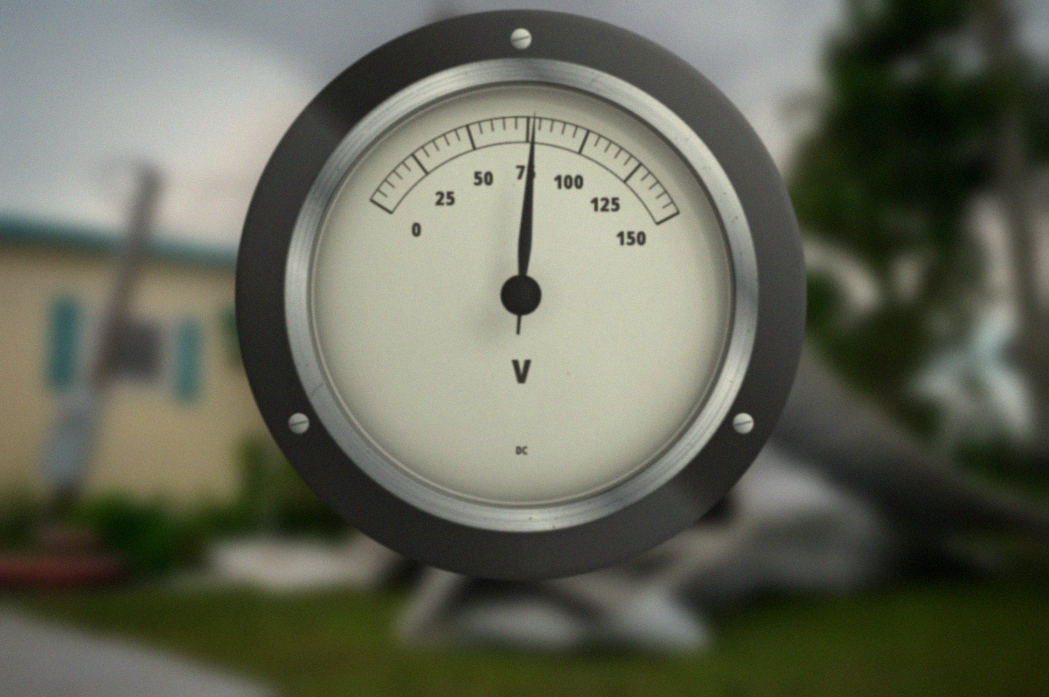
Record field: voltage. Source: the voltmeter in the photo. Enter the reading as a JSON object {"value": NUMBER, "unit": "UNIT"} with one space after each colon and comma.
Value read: {"value": 77.5, "unit": "V"}
